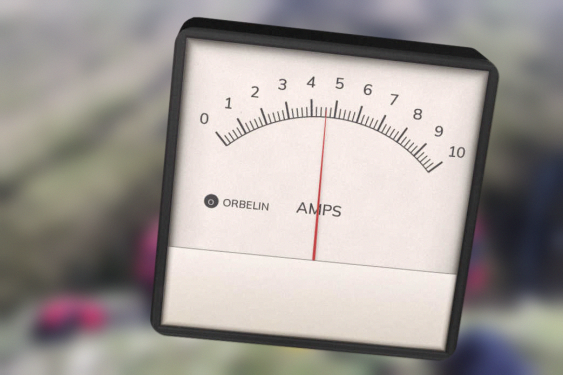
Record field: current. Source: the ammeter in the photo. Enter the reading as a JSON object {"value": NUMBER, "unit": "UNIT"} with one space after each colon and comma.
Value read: {"value": 4.6, "unit": "A"}
